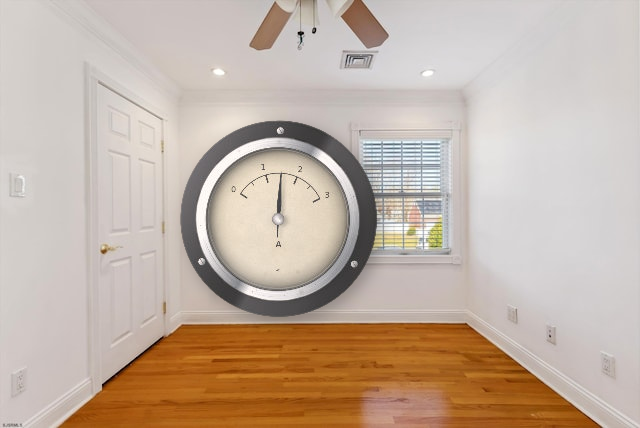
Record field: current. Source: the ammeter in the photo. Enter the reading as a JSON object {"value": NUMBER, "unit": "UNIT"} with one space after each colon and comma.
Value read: {"value": 1.5, "unit": "A"}
